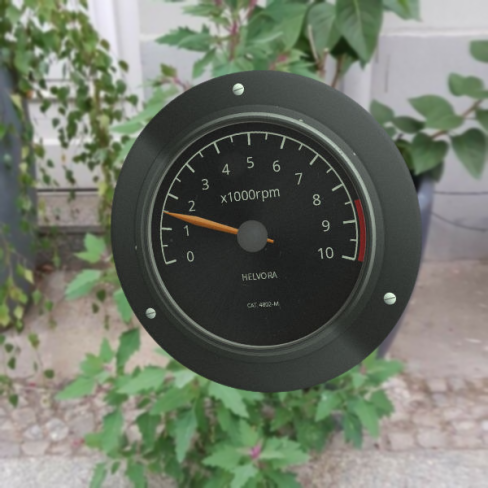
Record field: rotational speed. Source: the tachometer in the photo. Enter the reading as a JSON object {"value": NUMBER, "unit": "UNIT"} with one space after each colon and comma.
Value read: {"value": 1500, "unit": "rpm"}
